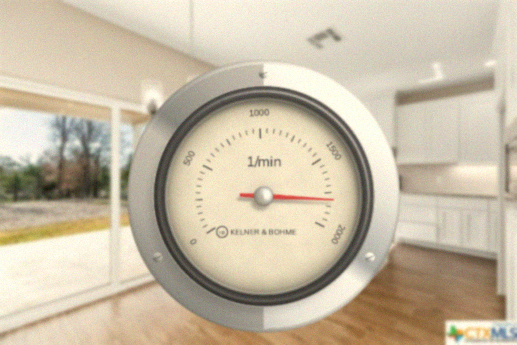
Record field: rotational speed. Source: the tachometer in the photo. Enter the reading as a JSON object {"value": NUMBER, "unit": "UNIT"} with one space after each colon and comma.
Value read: {"value": 1800, "unit": "rpm"}
